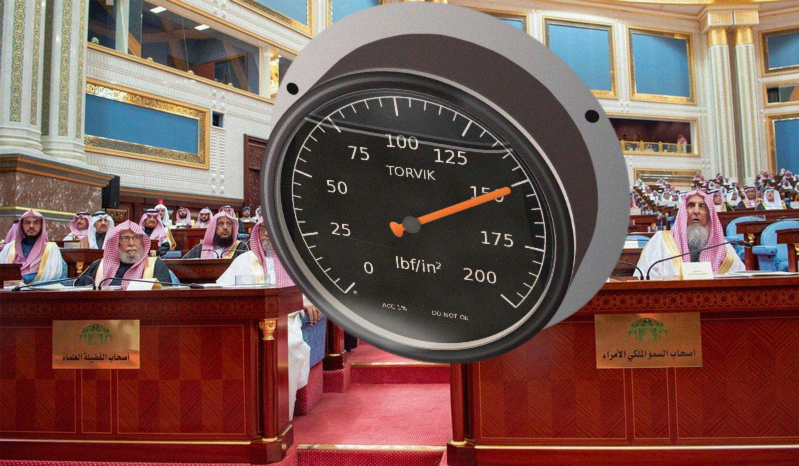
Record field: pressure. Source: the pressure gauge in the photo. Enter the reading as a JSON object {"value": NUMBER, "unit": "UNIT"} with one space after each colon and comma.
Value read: {"value": 150, "unit": "psi"}
